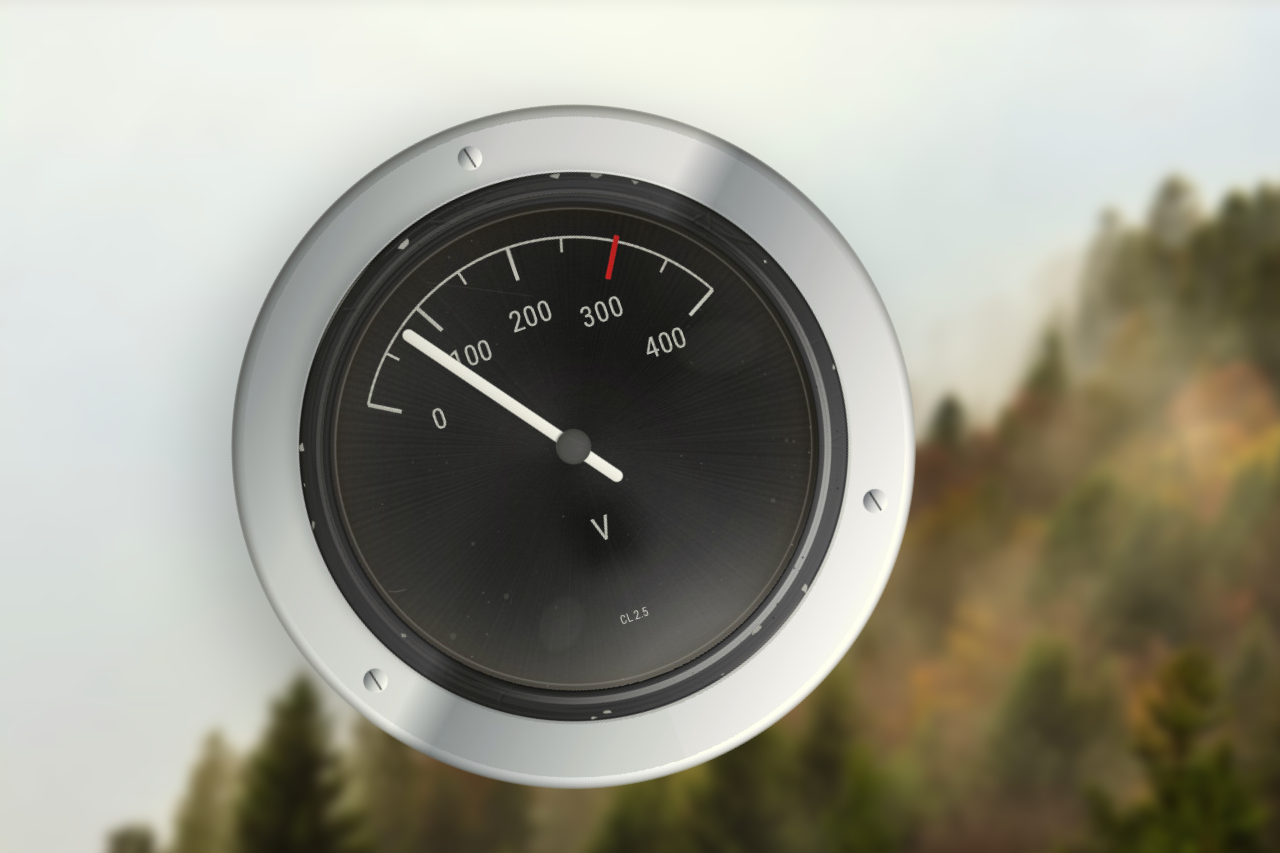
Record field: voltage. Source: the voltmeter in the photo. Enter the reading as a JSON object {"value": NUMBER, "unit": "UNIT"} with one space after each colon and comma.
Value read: {"value": 75, "unit": "V"}
